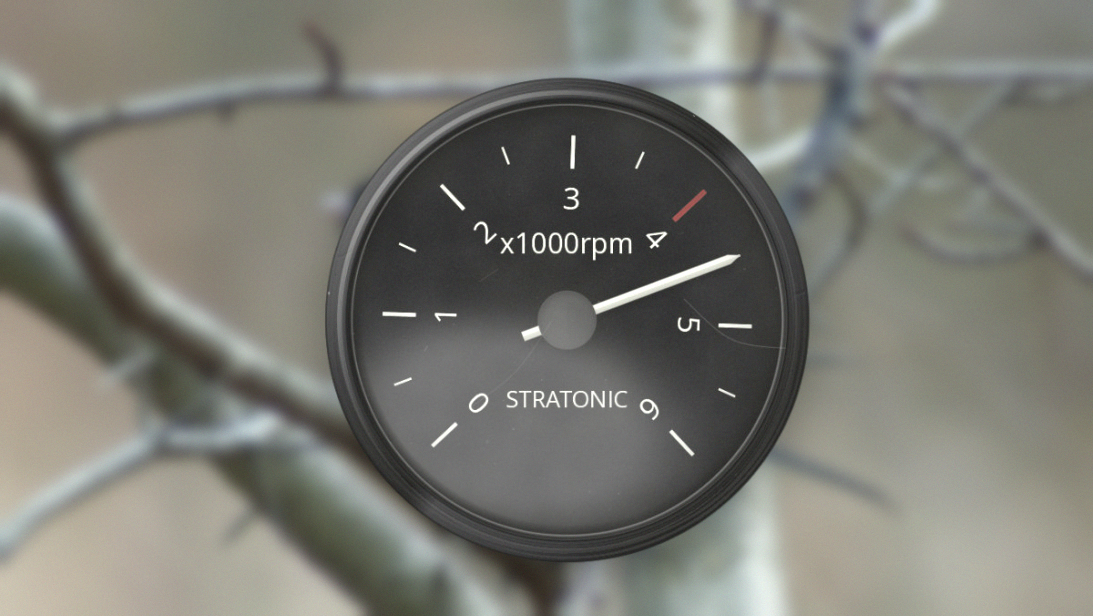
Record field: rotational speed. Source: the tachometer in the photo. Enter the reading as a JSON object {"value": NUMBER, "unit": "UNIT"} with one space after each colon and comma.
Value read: {"value": 4500, "unit": "rpm"}
